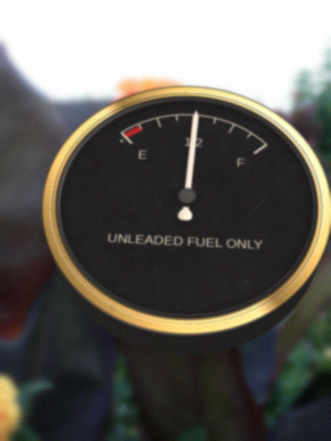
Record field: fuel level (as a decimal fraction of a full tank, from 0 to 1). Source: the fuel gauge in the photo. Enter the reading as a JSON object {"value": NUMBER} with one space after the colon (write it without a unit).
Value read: {"value": 0.5}
